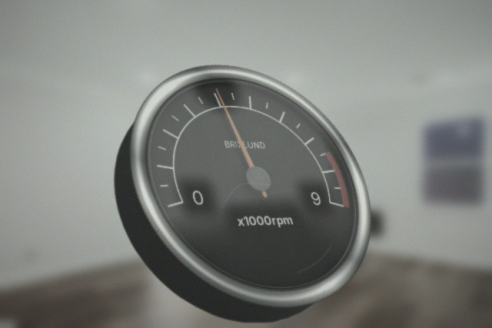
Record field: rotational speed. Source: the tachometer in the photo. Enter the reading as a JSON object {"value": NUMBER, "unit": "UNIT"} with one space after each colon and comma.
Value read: {"value": 4000, "unit": "rpm"}
